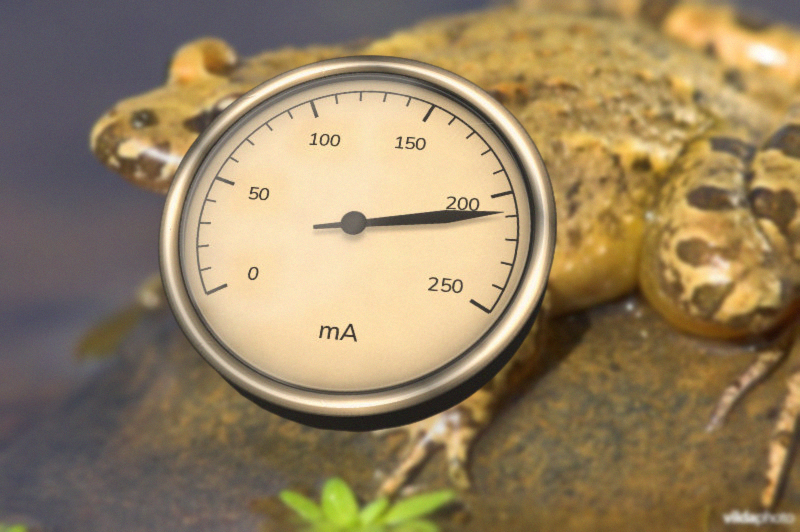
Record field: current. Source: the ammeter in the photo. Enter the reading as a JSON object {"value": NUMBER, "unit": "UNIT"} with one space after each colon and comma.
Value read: {"value": 210, "unit": "mA"}
